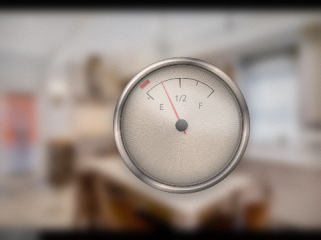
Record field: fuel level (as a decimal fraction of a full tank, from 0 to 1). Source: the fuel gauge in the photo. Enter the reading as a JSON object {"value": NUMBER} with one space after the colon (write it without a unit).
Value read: {"value": 0.25}
